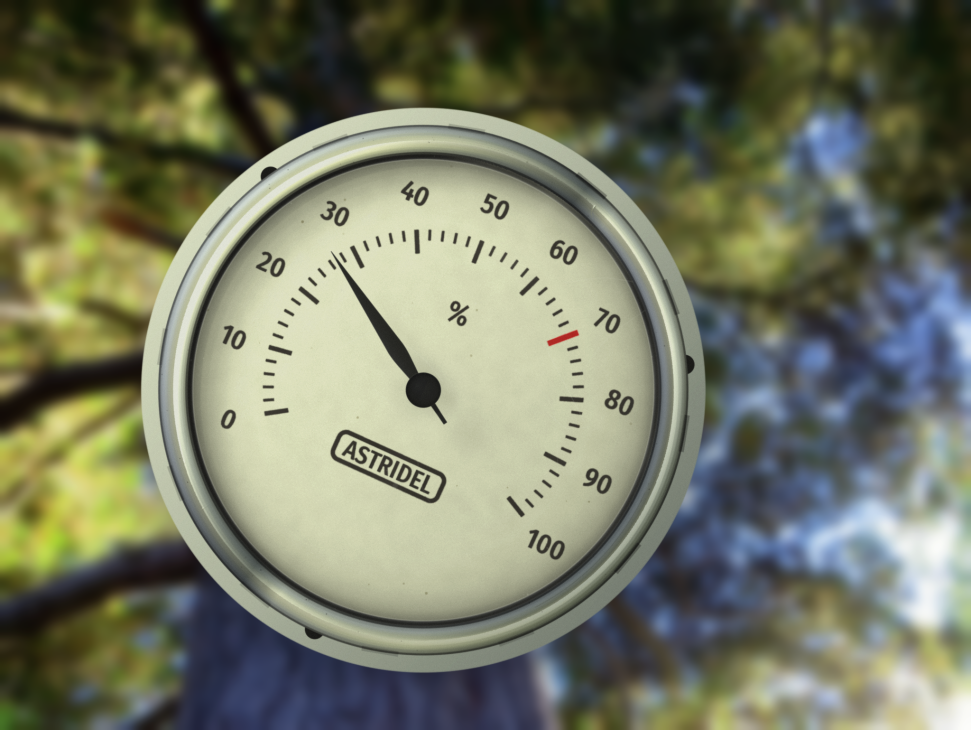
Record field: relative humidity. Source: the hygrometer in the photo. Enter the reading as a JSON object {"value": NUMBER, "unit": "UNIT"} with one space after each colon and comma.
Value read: {"value": 27, "unit": "%"}
